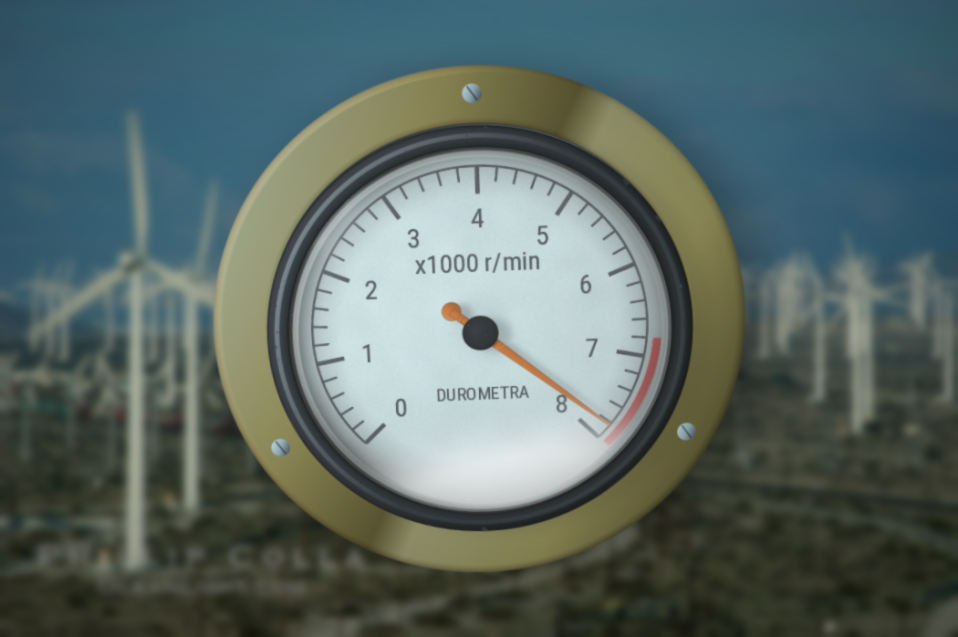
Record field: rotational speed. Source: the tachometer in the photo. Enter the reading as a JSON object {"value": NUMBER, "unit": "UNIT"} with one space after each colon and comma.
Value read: {"value": 7800, "unit": "rpm"}
